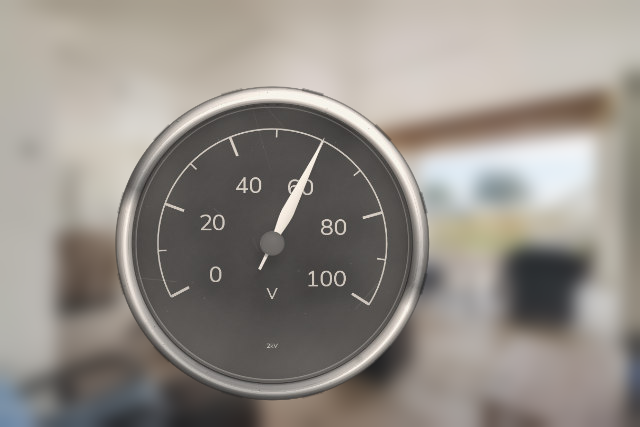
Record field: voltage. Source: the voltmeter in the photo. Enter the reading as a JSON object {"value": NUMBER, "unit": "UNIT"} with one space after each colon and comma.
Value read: {"value": 60, "unit": "V"}
